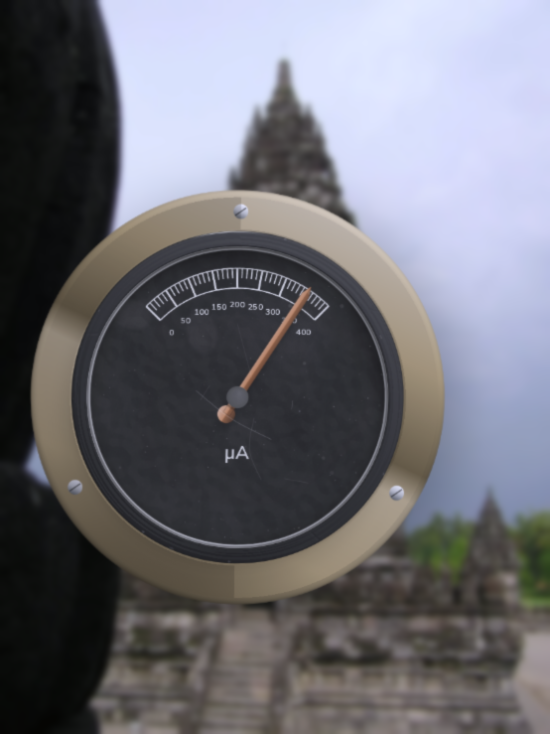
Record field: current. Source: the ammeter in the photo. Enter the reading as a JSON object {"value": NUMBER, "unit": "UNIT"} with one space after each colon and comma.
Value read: {"value": 350, "unit": "µA"}
